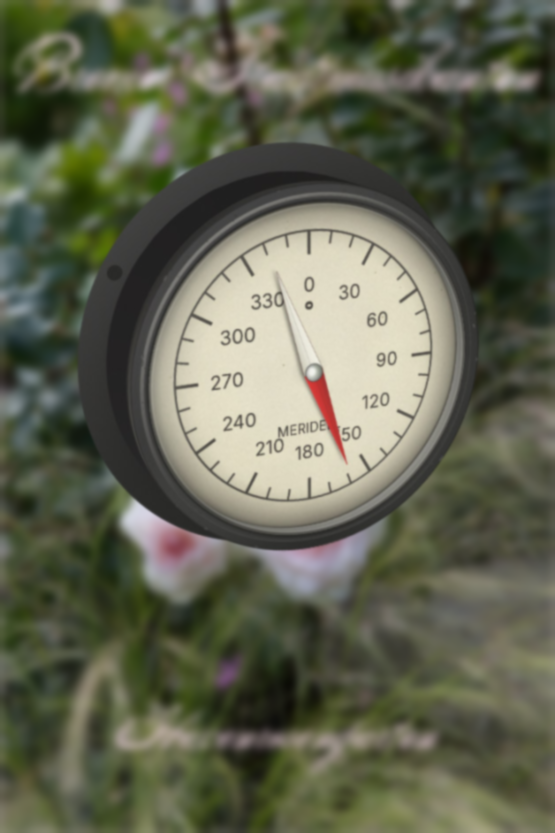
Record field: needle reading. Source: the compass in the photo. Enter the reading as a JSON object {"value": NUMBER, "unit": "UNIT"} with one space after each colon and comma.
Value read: {"value": 160, "unit": "°"}
